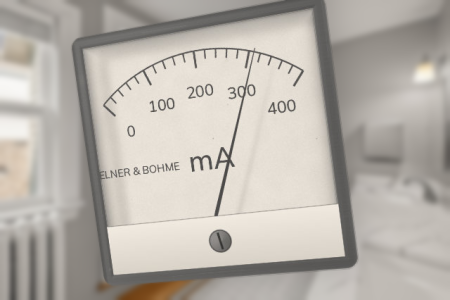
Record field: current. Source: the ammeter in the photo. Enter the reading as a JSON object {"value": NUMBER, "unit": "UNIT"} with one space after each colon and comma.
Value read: {"value": 310, "unit": "mA"}
